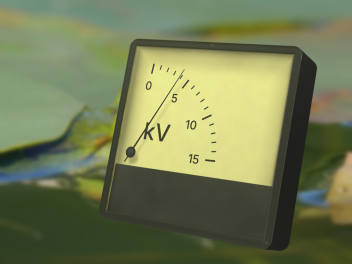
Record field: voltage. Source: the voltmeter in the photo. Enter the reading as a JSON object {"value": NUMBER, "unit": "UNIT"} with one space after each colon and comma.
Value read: {"value": 4, "unit": "kV"}
